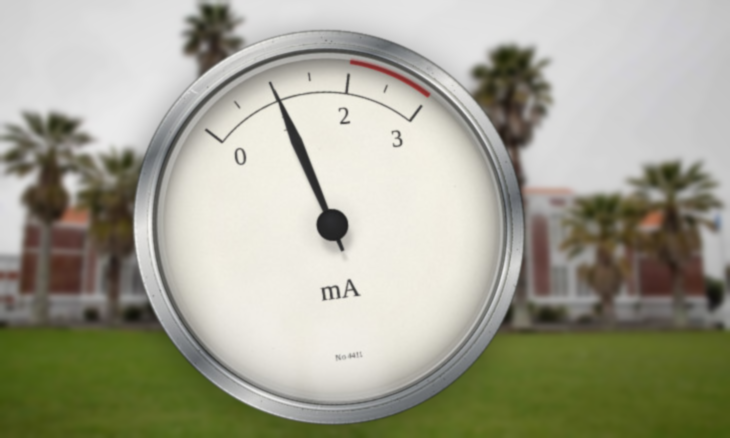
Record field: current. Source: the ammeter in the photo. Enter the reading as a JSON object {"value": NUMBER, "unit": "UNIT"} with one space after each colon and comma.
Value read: {"value": 1, "unit": "mA"}
